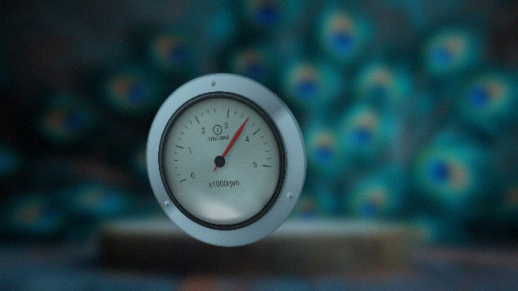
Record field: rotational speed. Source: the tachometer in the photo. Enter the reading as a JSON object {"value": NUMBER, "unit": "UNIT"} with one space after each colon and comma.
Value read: {"value": 3600, "unit": "rpm"}
